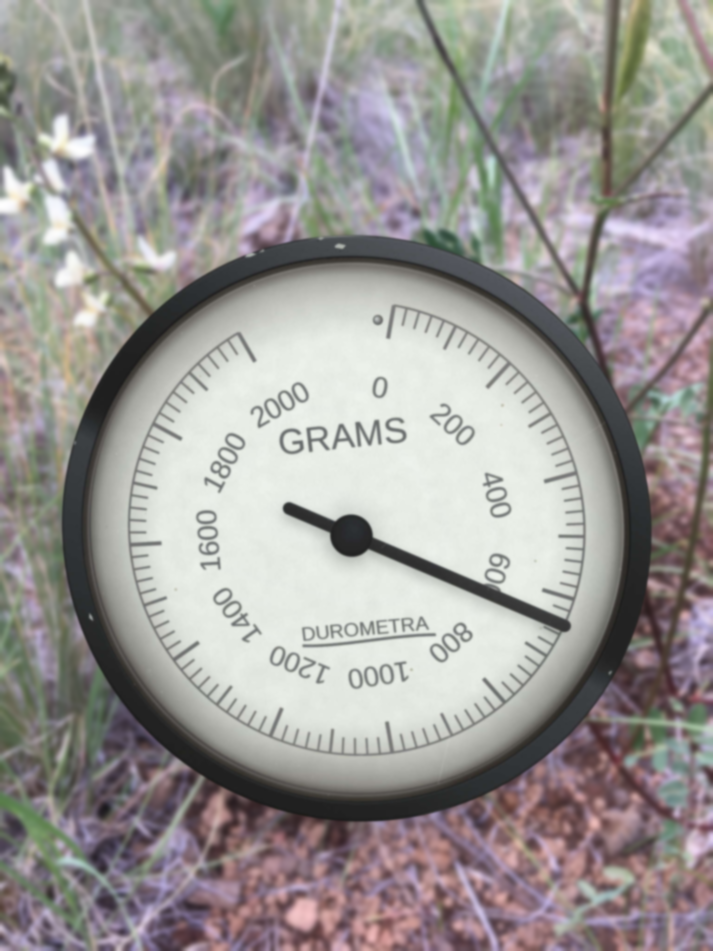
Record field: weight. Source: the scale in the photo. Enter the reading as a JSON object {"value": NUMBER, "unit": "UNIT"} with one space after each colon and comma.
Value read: {"value": 640, "unit": "g"}
